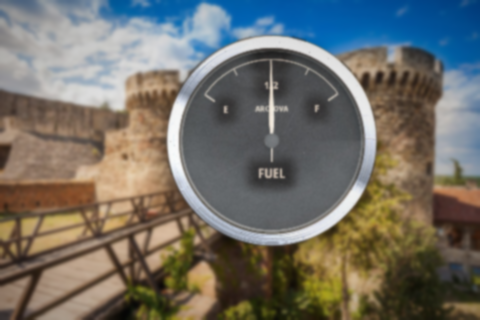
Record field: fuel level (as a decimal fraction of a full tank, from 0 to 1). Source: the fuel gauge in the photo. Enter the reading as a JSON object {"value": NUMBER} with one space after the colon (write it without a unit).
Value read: {"value": 0.5}
